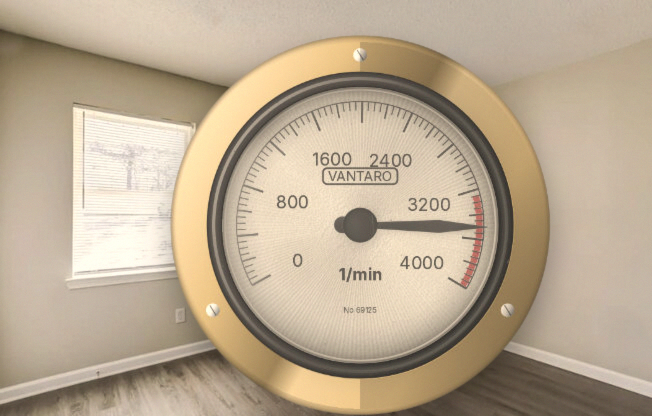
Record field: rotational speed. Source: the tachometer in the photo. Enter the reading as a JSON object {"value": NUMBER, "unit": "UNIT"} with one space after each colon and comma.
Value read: {"value": 3500, "unit": "rpm"}
